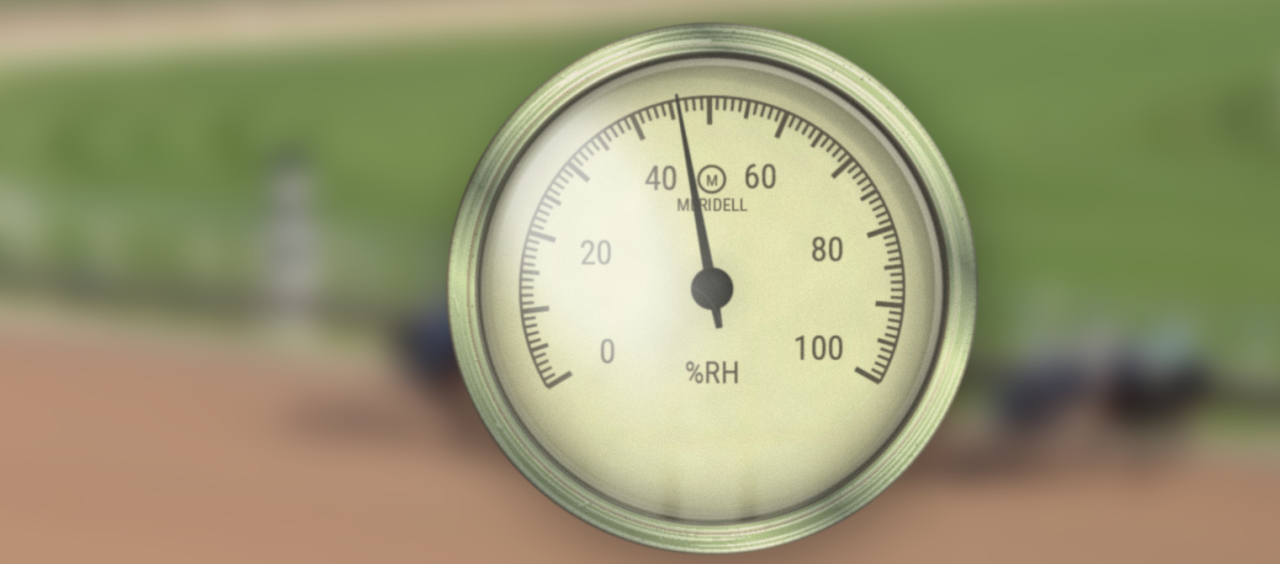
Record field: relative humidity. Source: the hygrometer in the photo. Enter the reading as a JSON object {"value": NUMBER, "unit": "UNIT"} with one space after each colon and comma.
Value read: {"value": 46, "unit": "%"}
